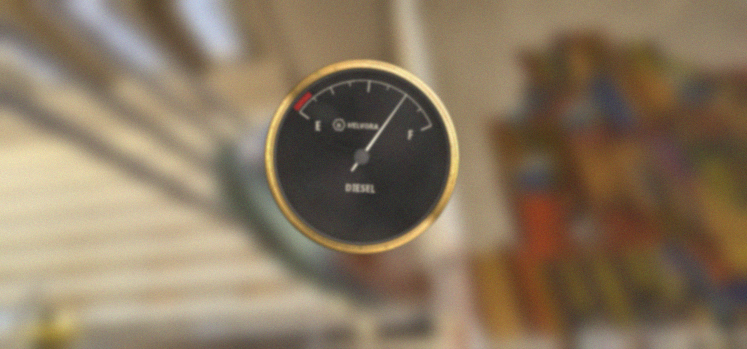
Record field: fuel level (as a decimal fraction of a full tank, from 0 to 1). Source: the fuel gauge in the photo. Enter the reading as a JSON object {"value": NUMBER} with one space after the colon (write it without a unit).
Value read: {"value": 0.75}
